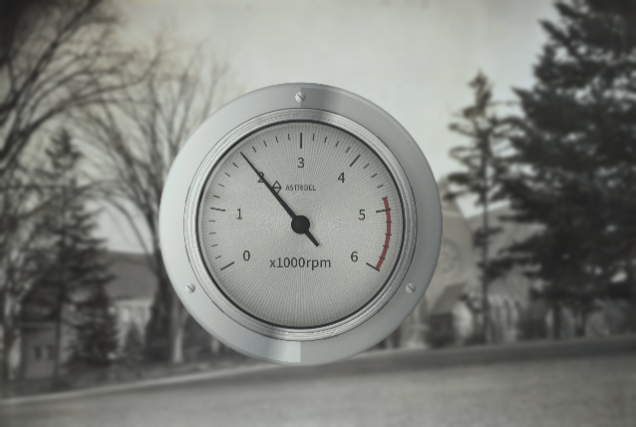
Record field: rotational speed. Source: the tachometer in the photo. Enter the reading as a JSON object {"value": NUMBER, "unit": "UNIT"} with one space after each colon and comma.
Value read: {"value": 2000, "unit": "rpm"}
